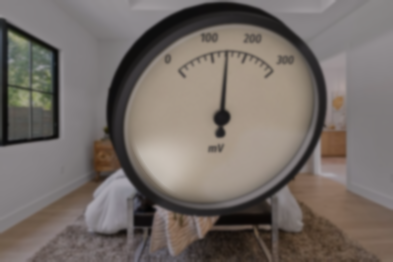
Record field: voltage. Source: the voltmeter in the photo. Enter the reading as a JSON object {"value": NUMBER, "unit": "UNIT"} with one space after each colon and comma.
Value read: {"value": 140, "unit": "mV"}
